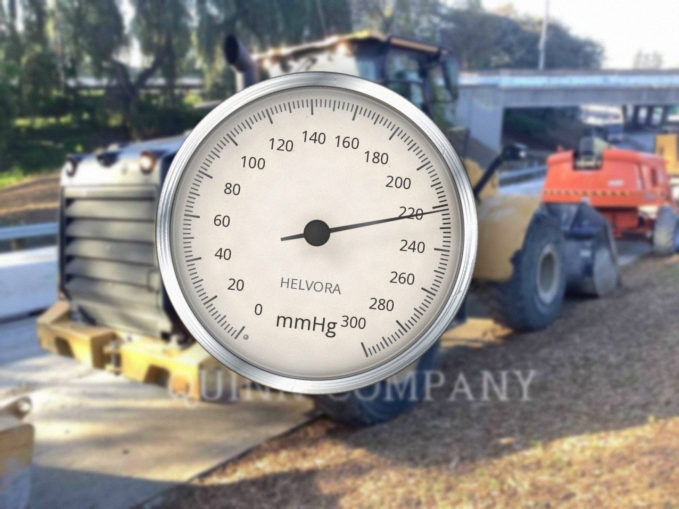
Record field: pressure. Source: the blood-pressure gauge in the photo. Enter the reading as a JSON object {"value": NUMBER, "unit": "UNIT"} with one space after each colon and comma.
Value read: {"value": 222, "unit": "mmHg"}
